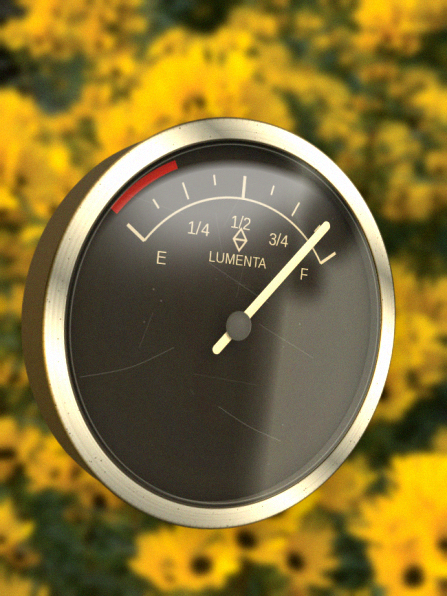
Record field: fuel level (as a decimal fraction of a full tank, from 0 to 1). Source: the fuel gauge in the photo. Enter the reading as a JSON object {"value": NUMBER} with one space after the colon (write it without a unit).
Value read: {"value": 0.875}
